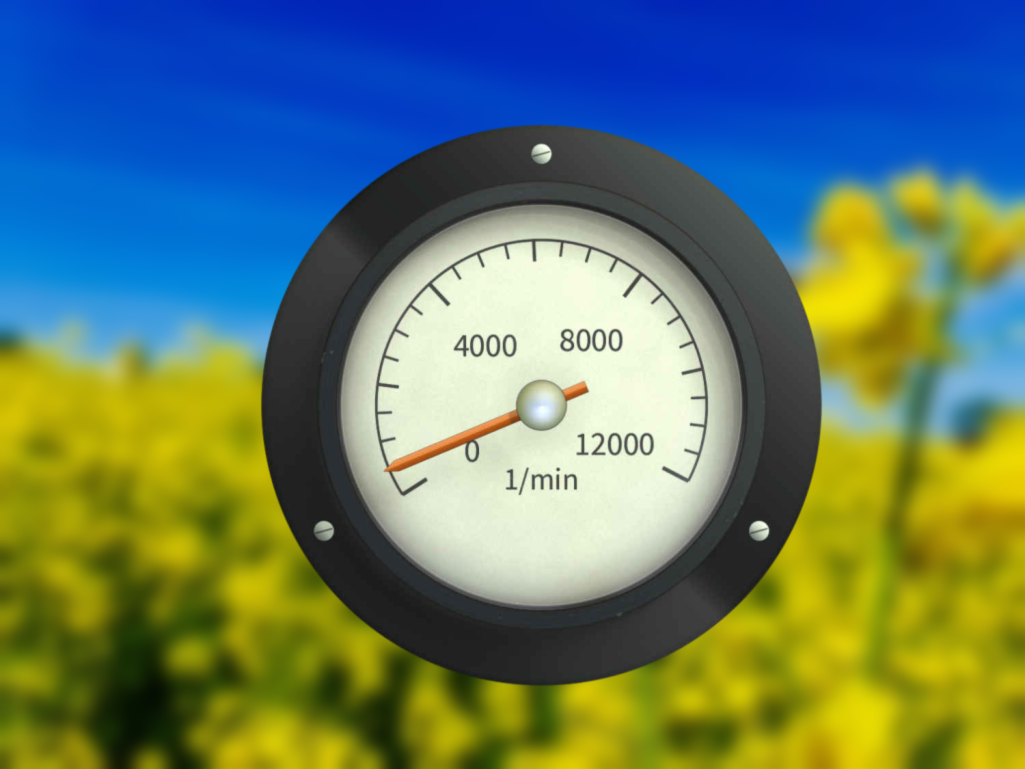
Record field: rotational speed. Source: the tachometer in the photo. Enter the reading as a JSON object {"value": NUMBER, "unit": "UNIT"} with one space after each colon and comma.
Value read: {"value": 500, "unit": "rpm"}
